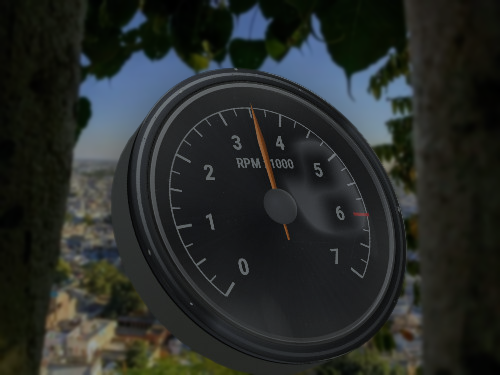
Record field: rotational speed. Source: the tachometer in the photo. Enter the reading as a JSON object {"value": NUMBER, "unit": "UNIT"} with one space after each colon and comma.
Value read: {"value": 3500, "unit": "rpm"}
